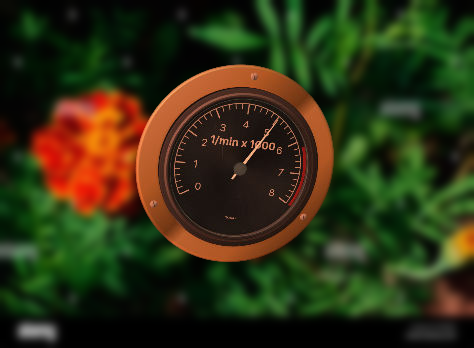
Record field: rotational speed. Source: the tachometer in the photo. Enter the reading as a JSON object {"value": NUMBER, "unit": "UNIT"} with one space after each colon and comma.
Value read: {"value": 5000, "unit": "rpm"}
